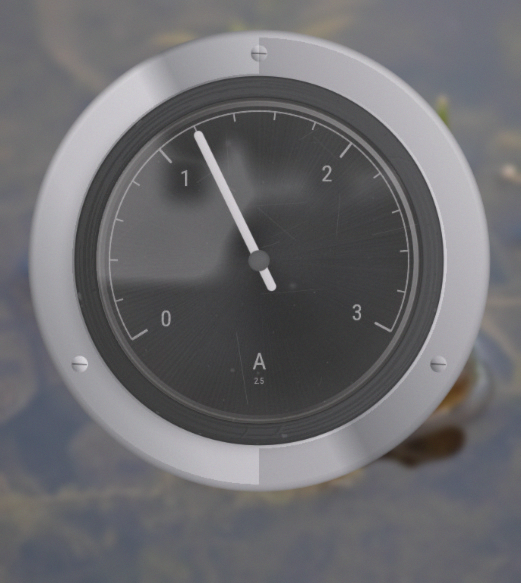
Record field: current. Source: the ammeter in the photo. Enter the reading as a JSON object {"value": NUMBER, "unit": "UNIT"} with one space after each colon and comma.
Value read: {"value": 1.2, "unit": "A"}
